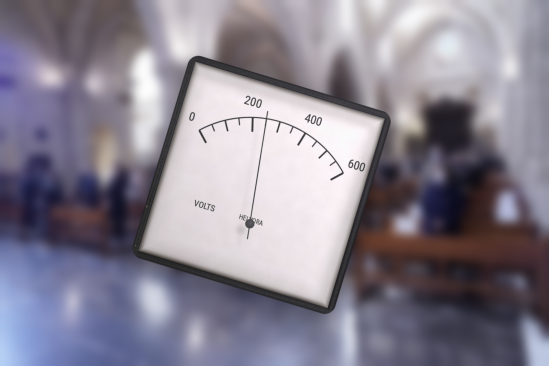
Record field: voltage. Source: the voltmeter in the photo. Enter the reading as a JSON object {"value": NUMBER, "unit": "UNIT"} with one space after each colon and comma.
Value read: {"value": 250, "unit": "V"}
